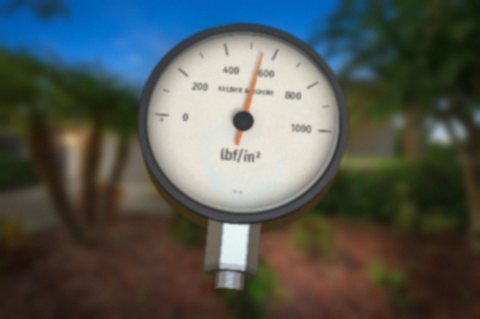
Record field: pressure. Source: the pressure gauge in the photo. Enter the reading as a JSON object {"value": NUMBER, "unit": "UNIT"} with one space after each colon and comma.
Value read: {"value": 550, "unit": "psi"}
